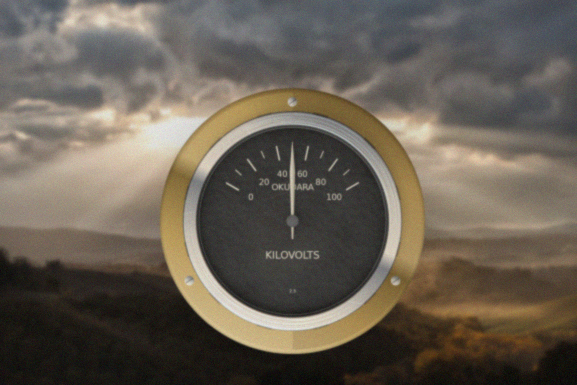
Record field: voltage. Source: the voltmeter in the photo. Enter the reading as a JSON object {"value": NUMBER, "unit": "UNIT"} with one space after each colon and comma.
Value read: {"value": 50, "unit": "kV"}
